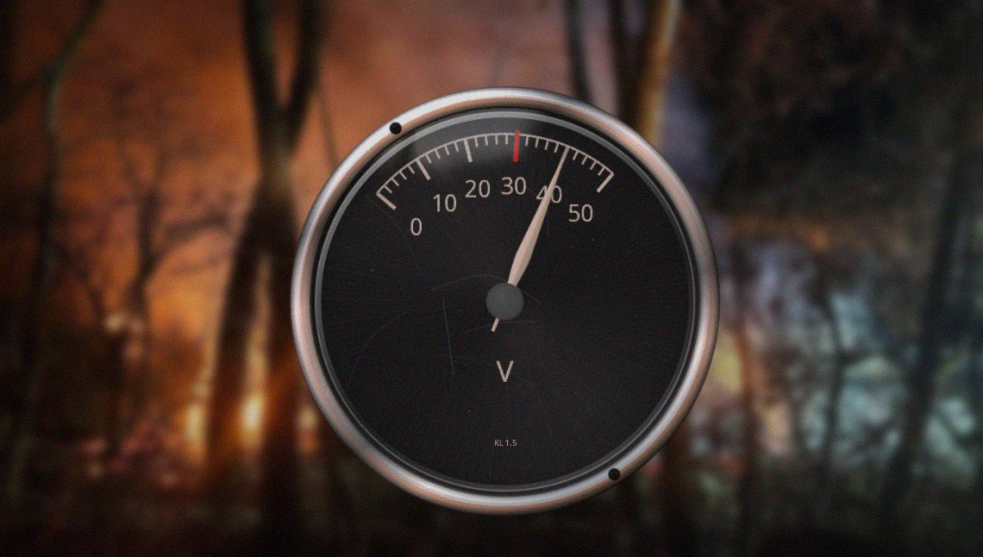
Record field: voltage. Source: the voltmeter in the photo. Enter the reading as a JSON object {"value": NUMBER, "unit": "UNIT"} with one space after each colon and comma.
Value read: {"value": 40, "unit": "V"}
